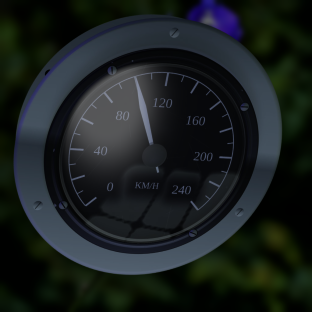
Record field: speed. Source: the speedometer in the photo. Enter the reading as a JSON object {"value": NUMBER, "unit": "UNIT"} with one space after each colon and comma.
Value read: {"value": 100, "unit": "km/h"}
